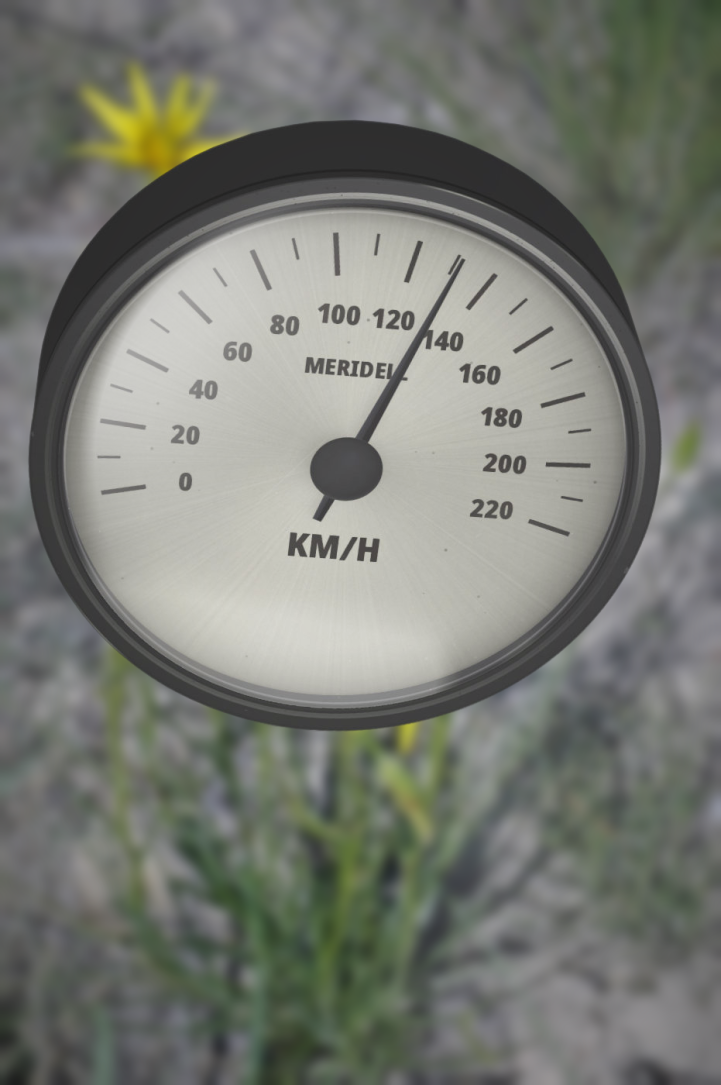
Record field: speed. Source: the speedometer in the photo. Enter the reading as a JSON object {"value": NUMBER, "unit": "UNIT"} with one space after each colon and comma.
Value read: {"value": 130, "unit": "km/h"}
